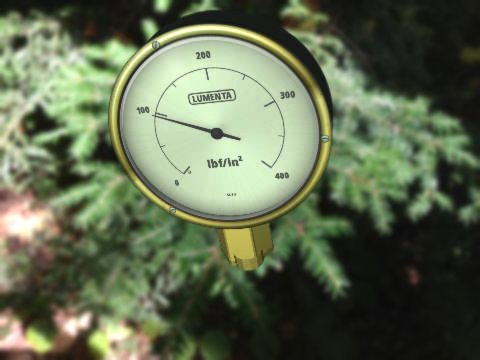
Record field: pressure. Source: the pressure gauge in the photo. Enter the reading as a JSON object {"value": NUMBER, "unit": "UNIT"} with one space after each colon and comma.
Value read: {"value": 100, "unit": "psi"}
